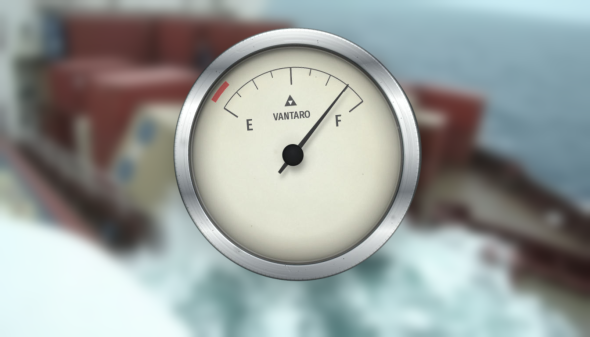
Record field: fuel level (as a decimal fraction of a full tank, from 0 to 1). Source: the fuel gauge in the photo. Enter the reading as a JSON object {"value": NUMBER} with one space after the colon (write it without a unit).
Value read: {"value": 0.875}
